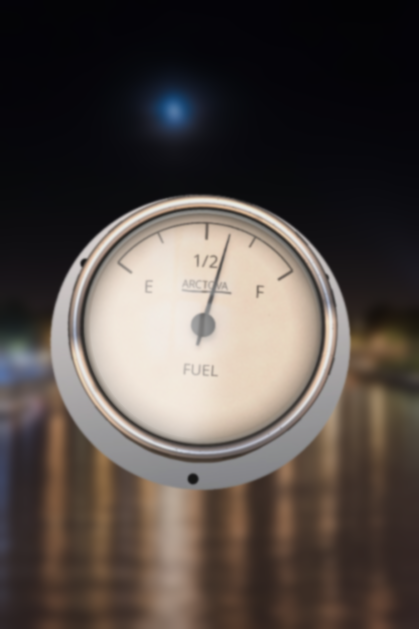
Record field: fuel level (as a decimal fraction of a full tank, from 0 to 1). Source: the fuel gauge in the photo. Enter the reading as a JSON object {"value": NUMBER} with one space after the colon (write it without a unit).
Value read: {"value": 0.625}
